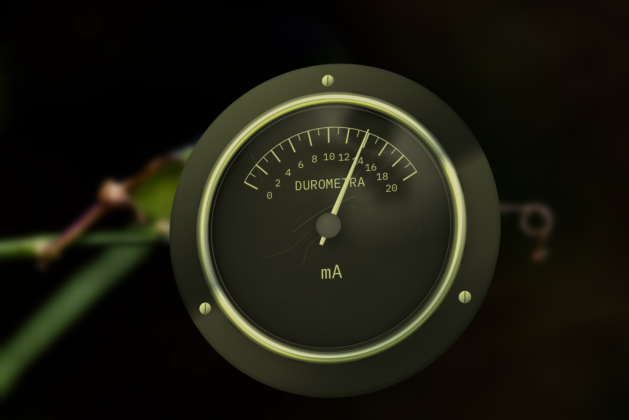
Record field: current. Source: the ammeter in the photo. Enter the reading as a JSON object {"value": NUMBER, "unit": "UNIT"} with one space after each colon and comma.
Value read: {"value": 14, "unit": "mA"}
